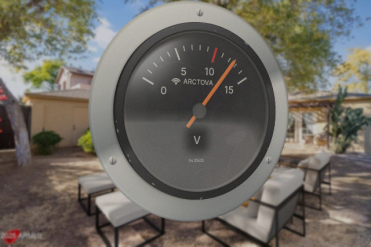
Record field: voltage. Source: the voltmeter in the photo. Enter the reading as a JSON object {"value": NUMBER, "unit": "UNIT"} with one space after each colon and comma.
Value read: {"value": 12.5, "unit": "V"}
